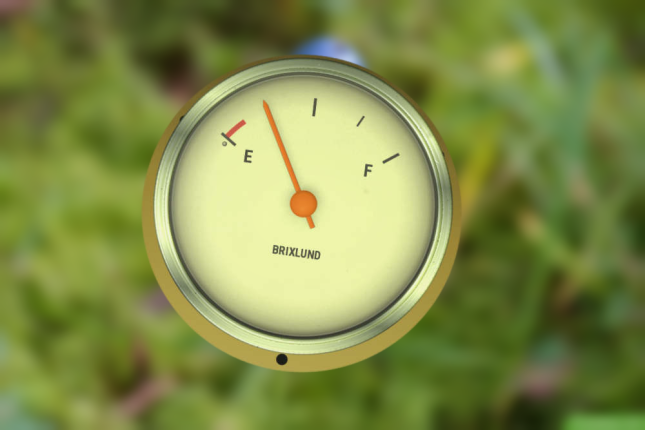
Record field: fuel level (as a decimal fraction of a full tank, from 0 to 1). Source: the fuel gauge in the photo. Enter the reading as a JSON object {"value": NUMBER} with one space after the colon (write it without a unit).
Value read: {"value": 0.25}
